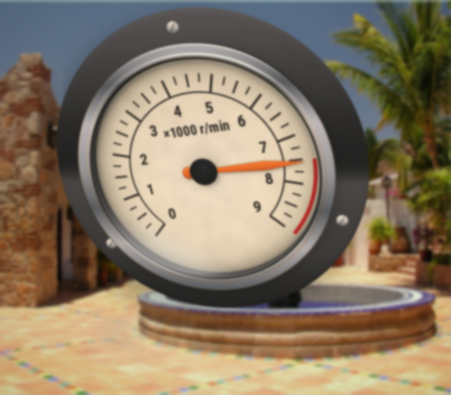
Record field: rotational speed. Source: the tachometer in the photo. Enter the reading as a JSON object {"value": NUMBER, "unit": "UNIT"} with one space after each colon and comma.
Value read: {"value": 7500, "unit": "rpm"}
